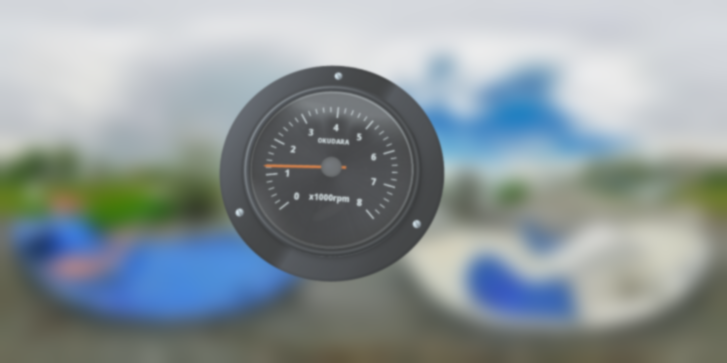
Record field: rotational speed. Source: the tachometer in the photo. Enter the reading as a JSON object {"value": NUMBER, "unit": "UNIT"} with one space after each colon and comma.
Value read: {"value": 1200, "unit": "rpm"}
